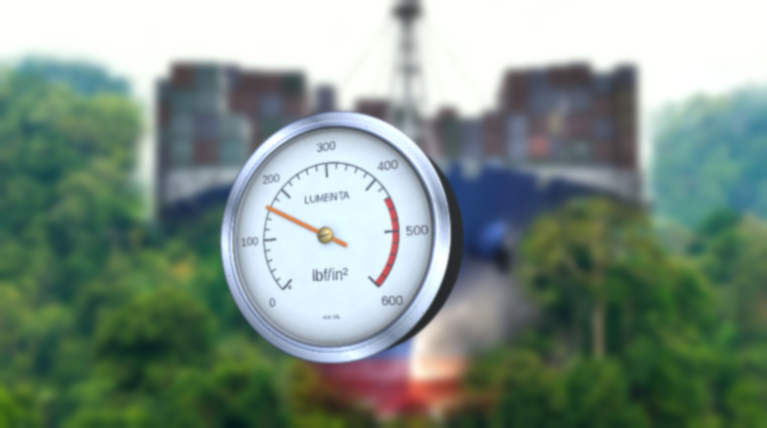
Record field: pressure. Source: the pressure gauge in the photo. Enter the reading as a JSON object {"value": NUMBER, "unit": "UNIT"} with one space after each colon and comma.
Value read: {"value": 160, "unit": "psi"}
